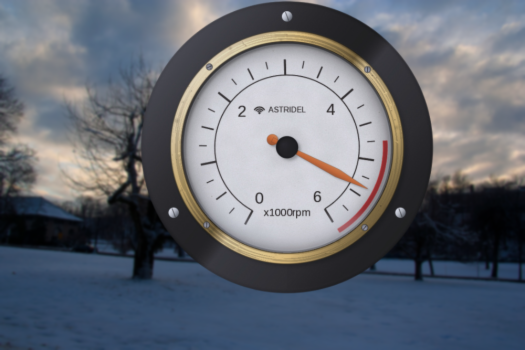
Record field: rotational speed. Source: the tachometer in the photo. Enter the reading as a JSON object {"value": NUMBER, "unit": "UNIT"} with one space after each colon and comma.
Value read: {"value": 5375, "unit": "rpm"}
